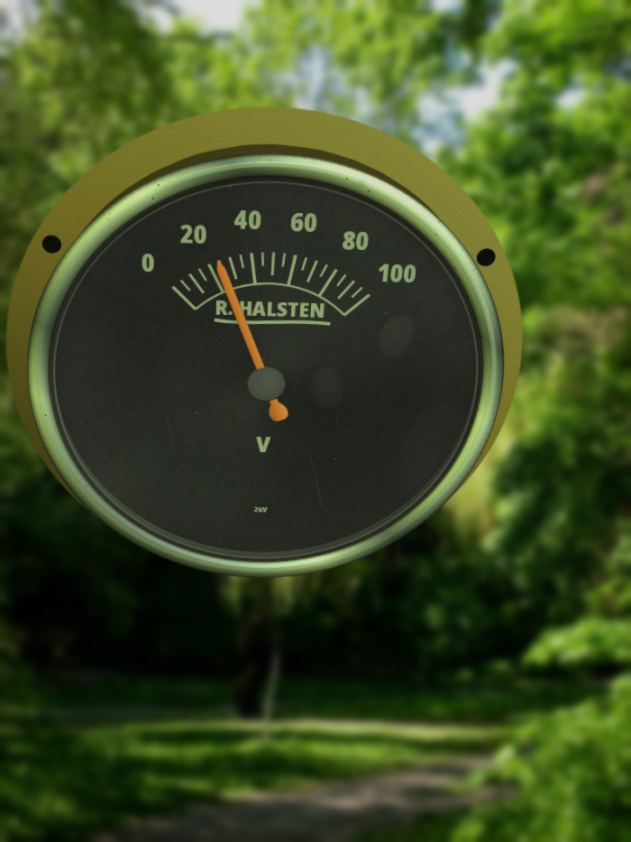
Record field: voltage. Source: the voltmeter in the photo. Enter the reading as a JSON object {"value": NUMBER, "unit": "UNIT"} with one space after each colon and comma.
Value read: {"value": 25, "unit": "V"}
